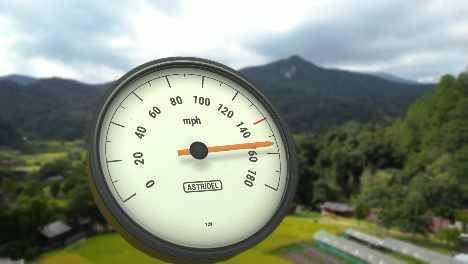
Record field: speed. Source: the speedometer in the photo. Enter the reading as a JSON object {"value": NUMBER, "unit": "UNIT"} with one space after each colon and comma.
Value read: {"value": 155, "unit": "mph"}
